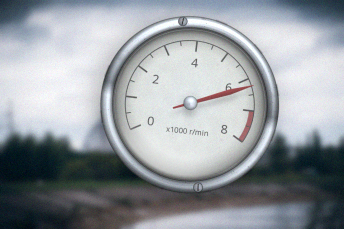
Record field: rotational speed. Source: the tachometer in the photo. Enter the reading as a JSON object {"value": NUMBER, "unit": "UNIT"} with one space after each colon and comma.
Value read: {"value": 6250, "unit": "rpm"}
